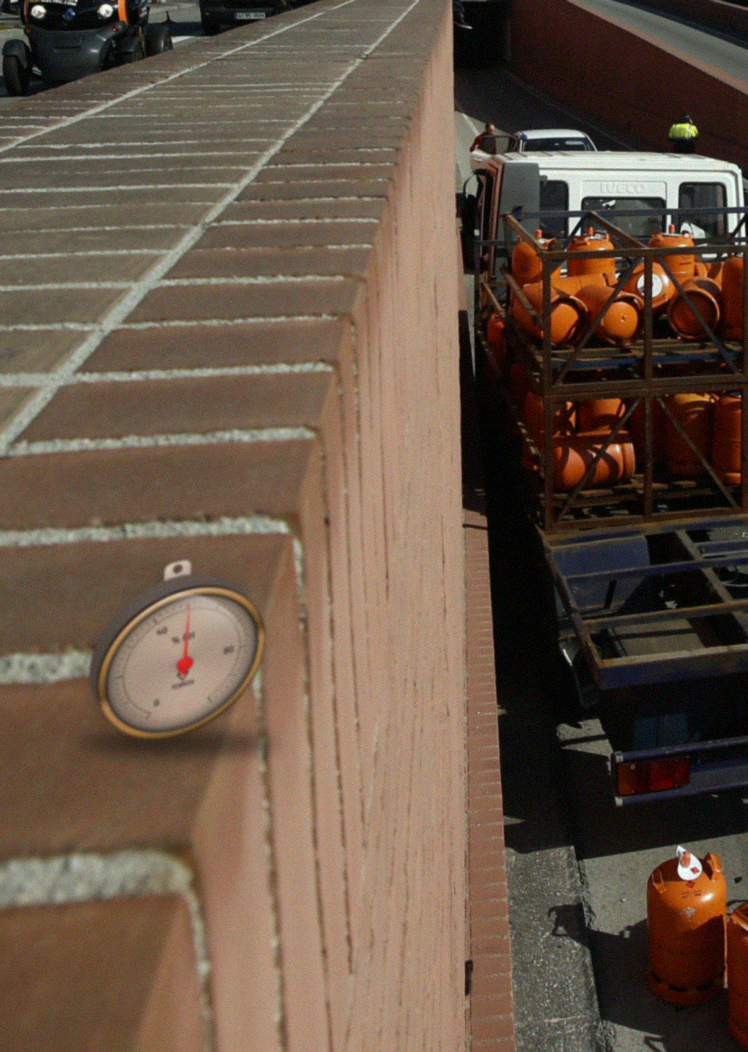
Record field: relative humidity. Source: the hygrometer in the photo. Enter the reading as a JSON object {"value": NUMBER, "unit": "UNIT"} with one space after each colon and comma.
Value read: {"value": 50, "unit": "%"}
